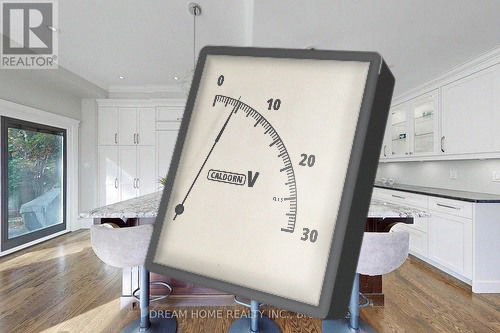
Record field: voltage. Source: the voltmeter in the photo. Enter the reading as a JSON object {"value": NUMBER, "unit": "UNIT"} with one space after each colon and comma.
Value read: {"value": 5, "unit": "V"}
